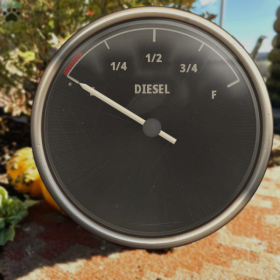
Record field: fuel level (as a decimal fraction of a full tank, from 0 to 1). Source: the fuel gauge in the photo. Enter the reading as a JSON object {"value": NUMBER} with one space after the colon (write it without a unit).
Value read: {"value": 0}
